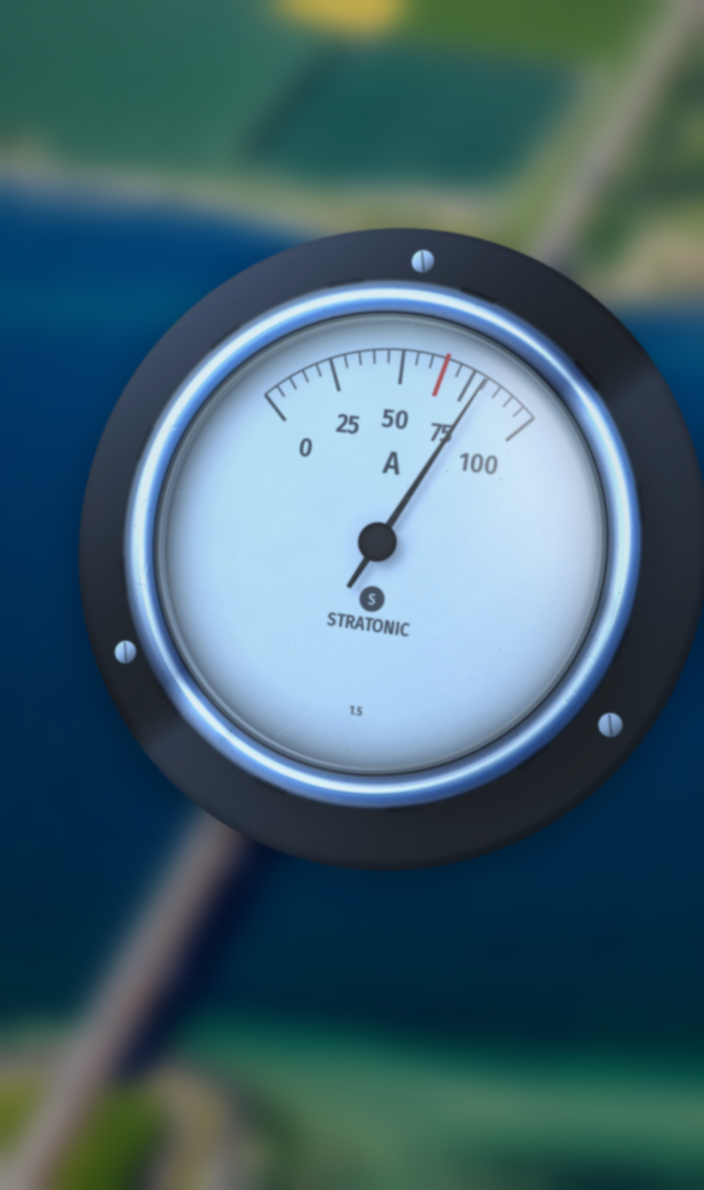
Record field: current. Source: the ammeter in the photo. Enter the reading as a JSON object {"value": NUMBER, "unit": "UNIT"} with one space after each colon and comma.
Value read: {"value": 80, "unit": "A"}
